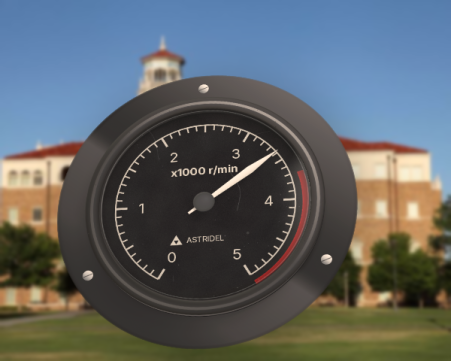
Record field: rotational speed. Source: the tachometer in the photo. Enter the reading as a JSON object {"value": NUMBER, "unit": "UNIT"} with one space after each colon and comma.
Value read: {"value": 3400, "unit": "rpm"}
